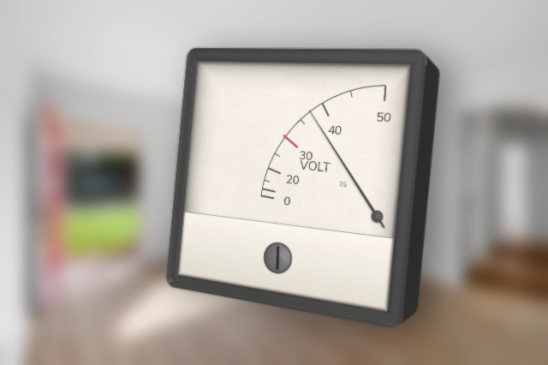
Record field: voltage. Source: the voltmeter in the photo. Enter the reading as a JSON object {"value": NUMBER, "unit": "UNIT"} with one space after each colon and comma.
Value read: {"value": 37.5, "unit": "V"}
